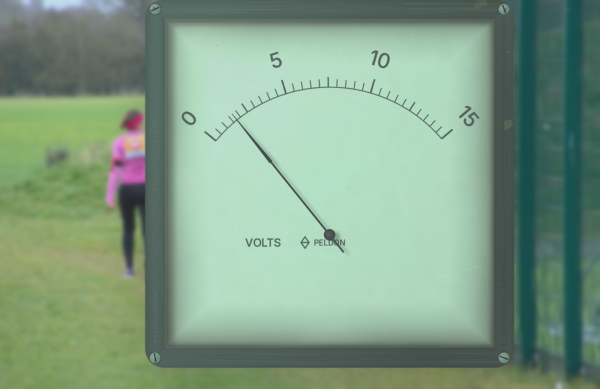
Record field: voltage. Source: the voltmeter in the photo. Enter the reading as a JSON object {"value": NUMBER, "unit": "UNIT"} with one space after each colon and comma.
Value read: {"value": 1.75, "unit": "V"}
